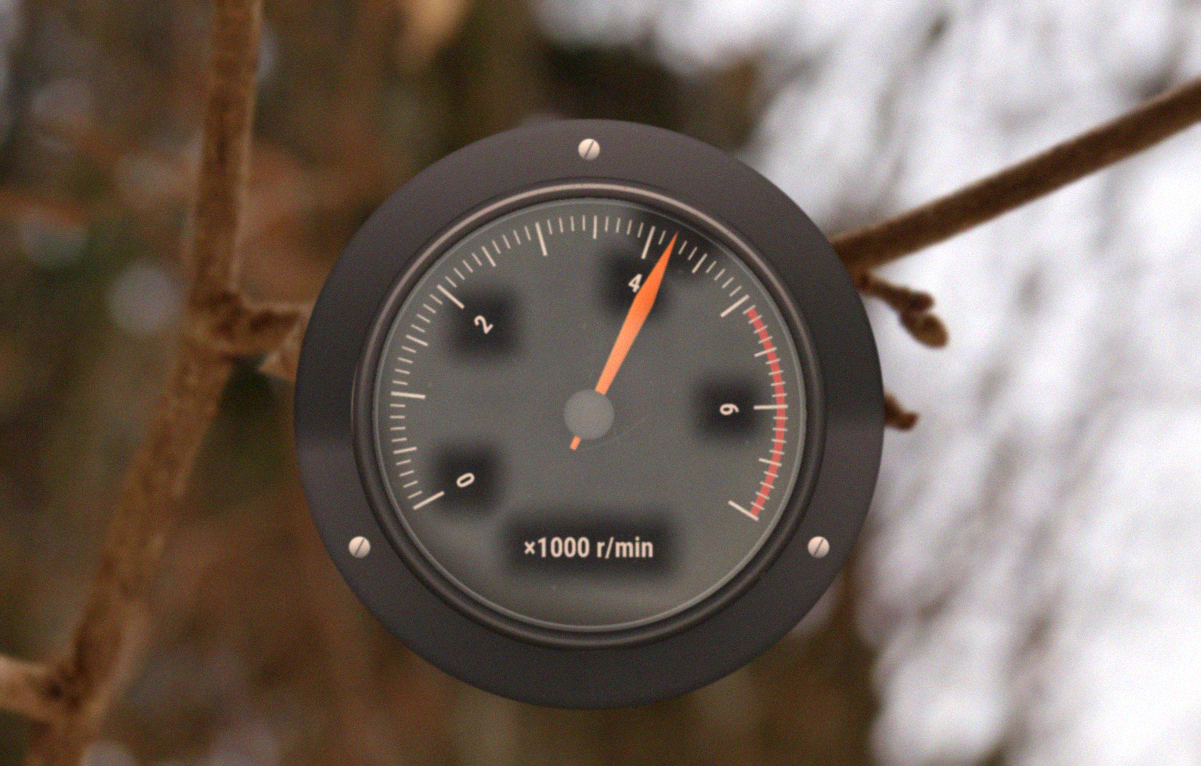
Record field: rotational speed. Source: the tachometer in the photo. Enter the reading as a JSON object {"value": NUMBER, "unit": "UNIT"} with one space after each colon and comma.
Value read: {"value": 4200, "unit": "rpm"}
